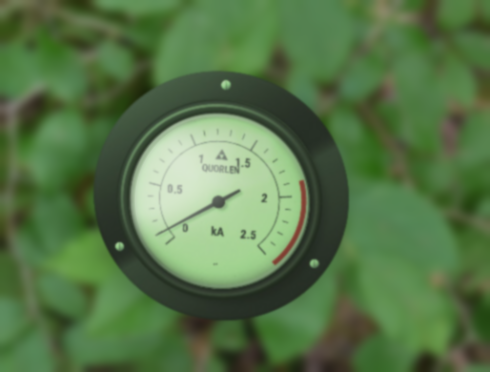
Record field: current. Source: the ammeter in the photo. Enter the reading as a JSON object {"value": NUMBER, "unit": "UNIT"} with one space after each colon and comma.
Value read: {"value": 0.1, "unit": "kA"}
